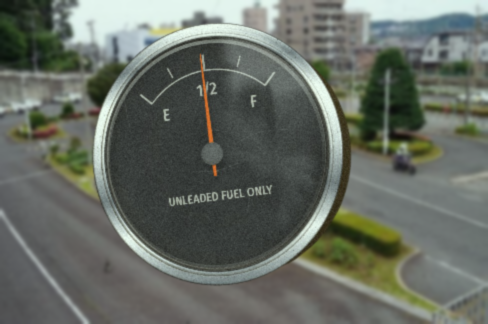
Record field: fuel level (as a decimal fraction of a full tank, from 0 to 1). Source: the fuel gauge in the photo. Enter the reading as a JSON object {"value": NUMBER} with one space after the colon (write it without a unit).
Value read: {"value": 0.5}
